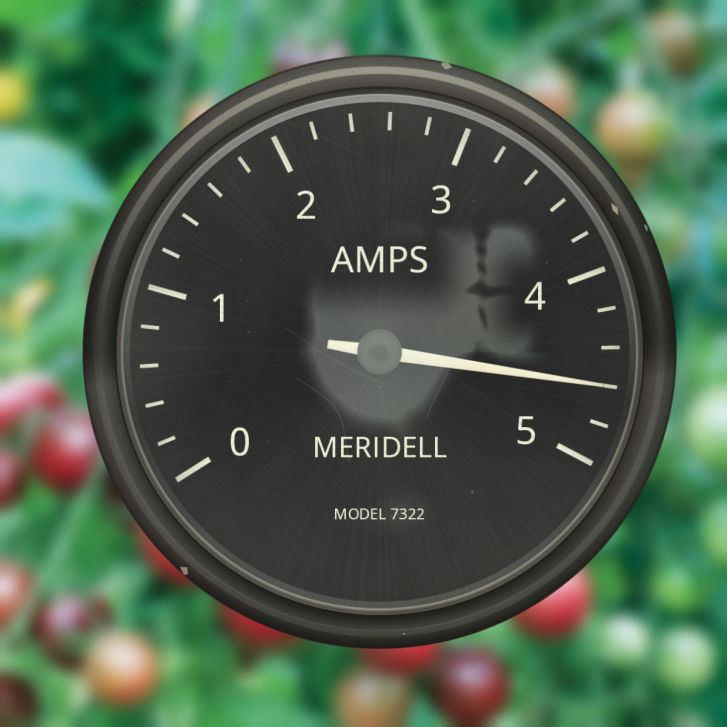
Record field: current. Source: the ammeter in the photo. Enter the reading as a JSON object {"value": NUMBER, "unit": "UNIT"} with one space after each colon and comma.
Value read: {"value": 4.6, "unit": "A"}
